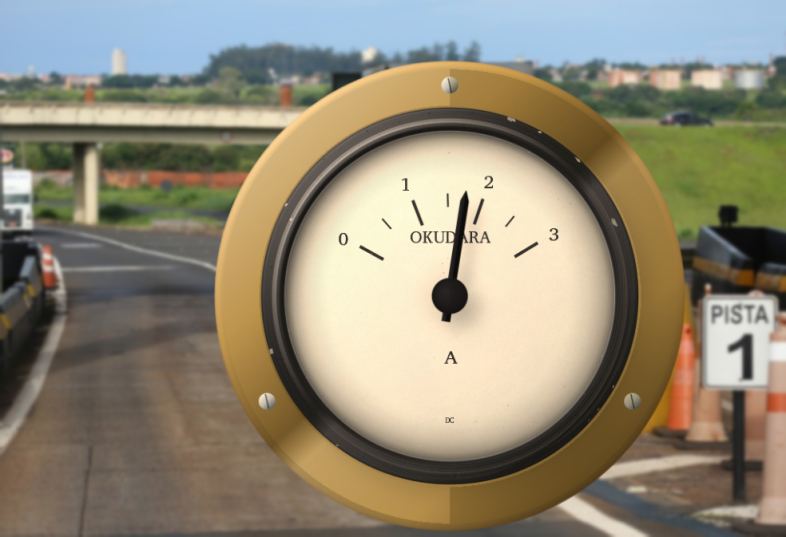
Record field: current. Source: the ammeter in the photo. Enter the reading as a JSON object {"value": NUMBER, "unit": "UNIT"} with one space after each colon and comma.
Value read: {"value": 1.75, "unit": "A"}
